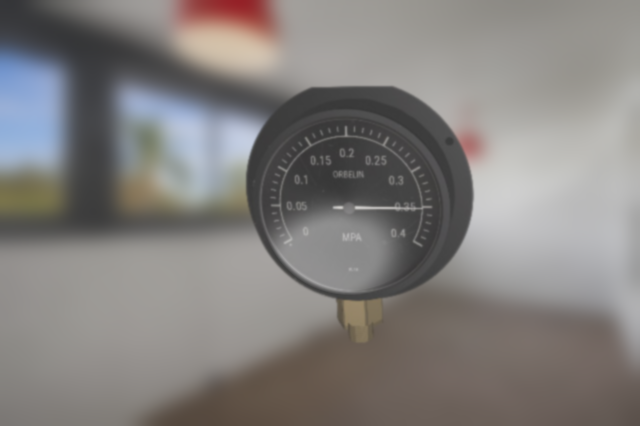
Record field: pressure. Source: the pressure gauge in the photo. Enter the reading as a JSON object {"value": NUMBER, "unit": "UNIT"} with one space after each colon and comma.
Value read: {"value": 0.35, "unit": "MPa"}
